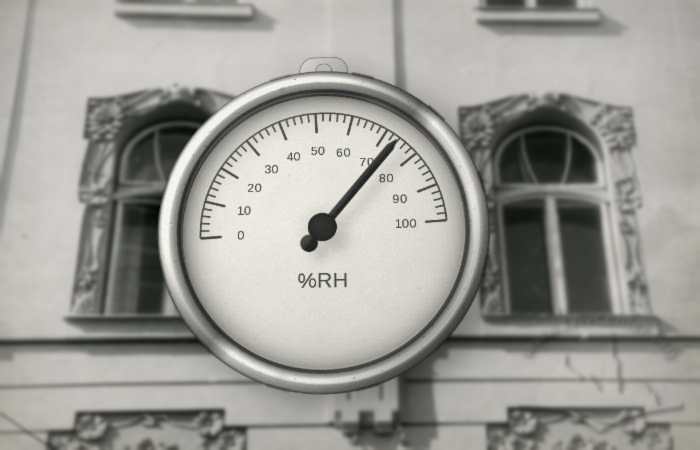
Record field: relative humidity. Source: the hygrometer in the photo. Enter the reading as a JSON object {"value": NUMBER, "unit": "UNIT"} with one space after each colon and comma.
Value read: {"value": 74, "unit": "%"}
